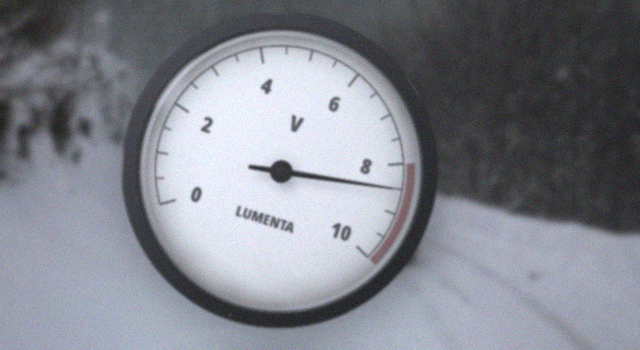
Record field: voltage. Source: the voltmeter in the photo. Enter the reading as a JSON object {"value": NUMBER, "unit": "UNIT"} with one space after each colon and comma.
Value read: {"value": 8.5, "unit": "V"}
